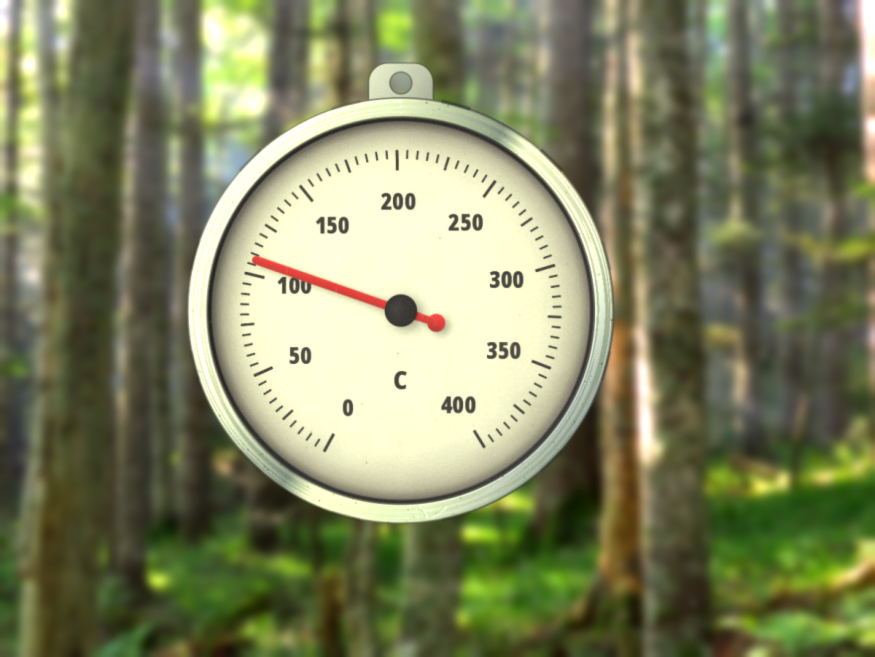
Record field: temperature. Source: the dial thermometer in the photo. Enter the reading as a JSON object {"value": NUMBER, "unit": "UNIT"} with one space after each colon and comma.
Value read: {"value": 107.5, "unit": "°C"}
